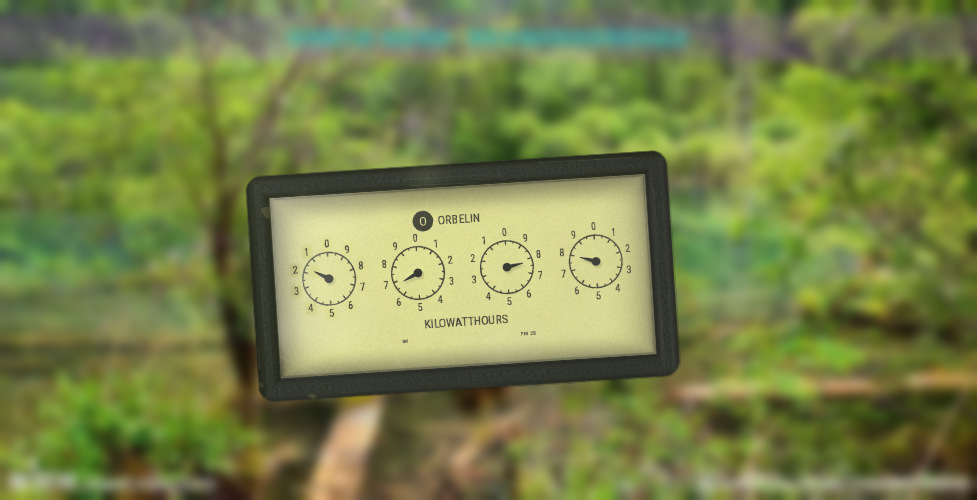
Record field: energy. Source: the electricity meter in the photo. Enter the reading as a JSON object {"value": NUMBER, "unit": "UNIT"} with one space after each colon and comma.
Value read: {"value": 1678, "unit": "kWh"}
